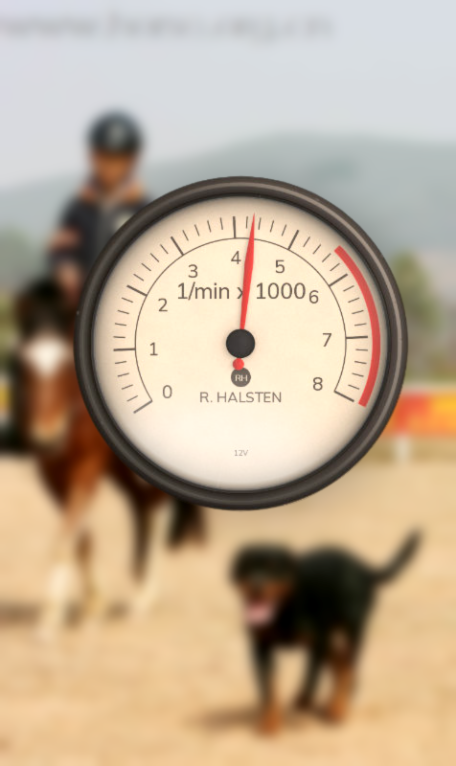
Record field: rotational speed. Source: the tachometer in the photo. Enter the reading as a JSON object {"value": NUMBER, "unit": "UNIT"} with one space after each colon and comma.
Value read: {"value": 4300, "unit": "rpm"}
